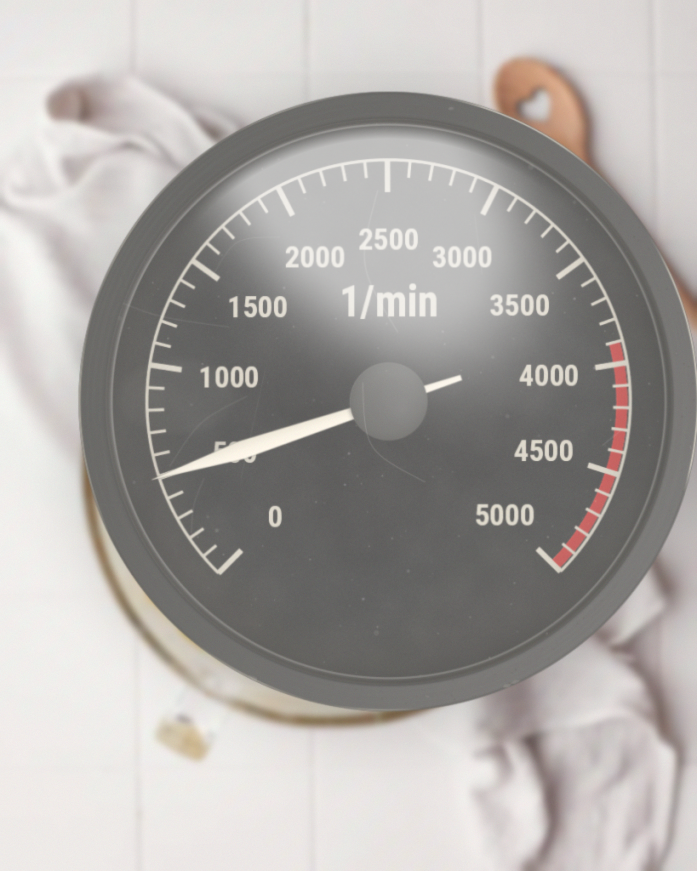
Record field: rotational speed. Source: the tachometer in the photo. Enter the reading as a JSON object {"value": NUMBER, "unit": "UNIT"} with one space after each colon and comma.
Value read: {"value": 500, "unit": "rpm"}
